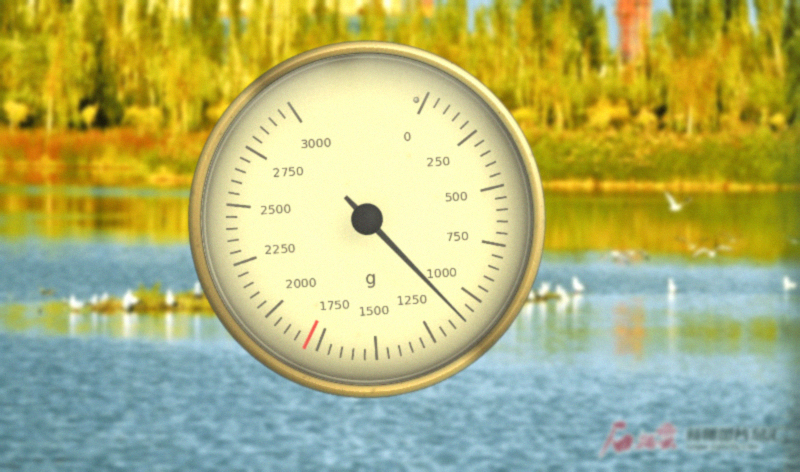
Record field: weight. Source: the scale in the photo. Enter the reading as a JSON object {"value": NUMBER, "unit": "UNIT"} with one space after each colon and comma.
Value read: {"value": 1100, "unit": "g"}
